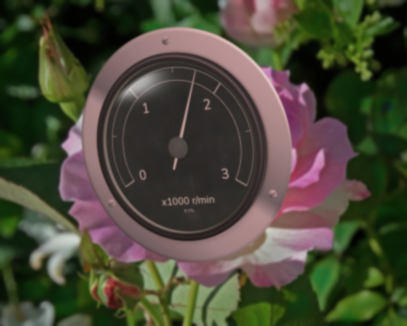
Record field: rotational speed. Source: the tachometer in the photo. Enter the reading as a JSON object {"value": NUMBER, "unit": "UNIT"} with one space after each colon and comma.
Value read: {"value": 1750, "unit": "rpm"}
